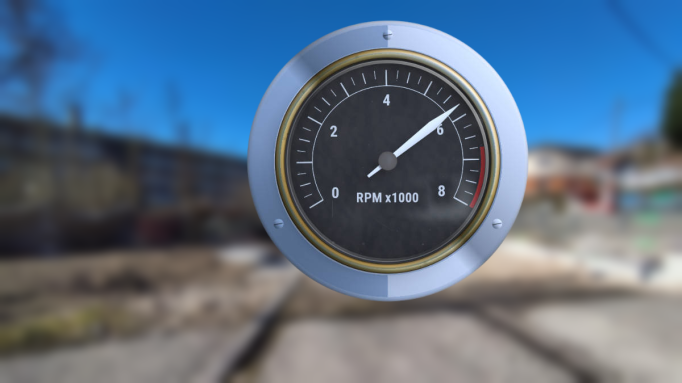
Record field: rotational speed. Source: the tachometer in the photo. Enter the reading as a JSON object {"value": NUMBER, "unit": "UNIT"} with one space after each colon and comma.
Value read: {"value": 5750, "unit": "rpm"}
